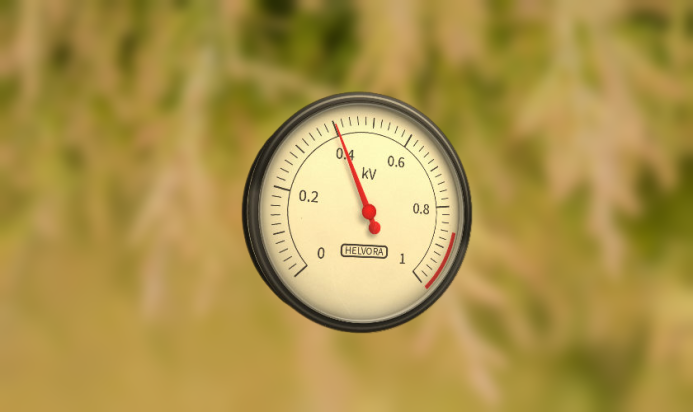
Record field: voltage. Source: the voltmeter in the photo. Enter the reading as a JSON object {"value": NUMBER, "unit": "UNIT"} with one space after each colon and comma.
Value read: {"value": 0.4, "unit": "kV"}
